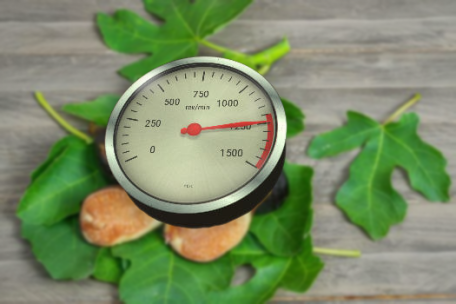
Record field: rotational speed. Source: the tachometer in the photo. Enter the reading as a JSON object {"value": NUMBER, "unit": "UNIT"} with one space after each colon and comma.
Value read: {"value": 1250, "unit": "rpm"}
